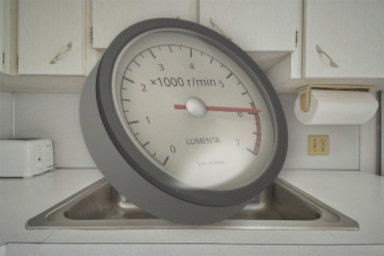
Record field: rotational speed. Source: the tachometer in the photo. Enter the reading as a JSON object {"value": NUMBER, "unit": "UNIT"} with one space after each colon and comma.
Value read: {"value": 6000, "unit": "rpm"}
